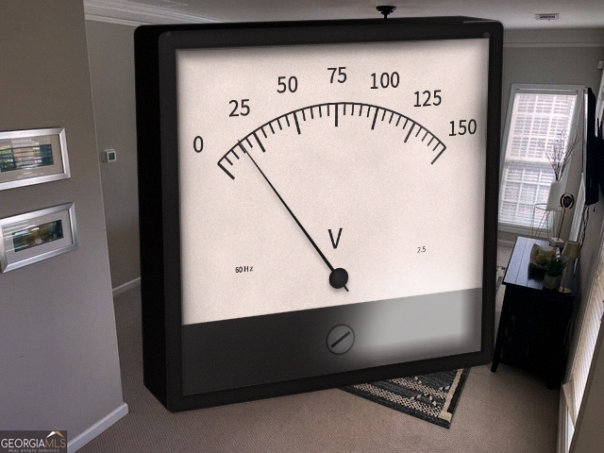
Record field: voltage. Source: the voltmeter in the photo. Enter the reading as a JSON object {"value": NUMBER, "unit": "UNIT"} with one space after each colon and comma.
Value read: {"value": 15, "unit": "V"}
